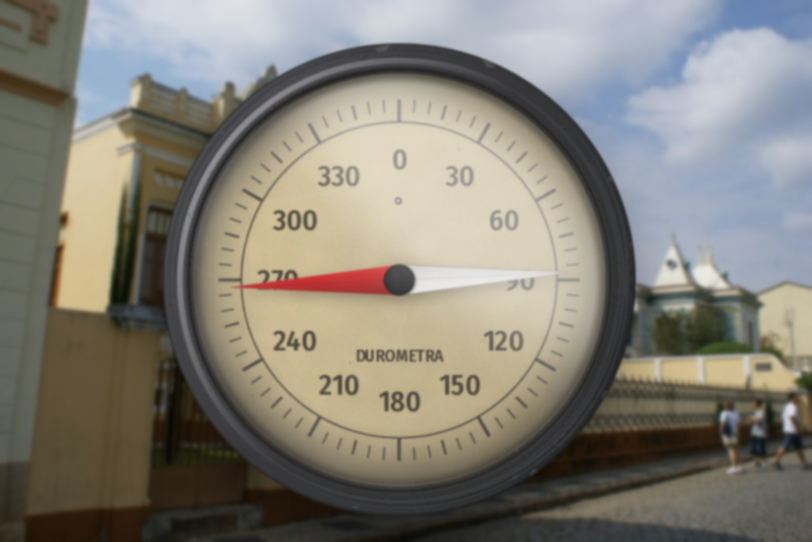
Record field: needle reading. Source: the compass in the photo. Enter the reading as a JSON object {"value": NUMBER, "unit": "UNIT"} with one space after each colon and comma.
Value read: {"value": 267.5, "unit": "°"}
